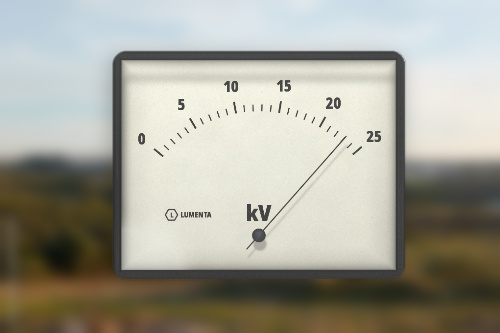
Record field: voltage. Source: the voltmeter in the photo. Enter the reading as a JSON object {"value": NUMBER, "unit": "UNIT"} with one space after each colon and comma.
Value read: {"value": 23, "unit": "kV"}
